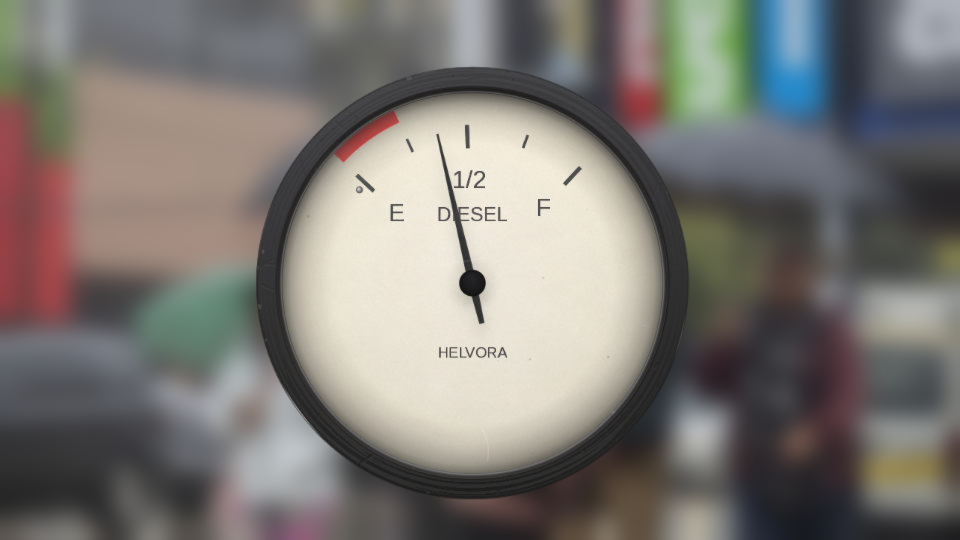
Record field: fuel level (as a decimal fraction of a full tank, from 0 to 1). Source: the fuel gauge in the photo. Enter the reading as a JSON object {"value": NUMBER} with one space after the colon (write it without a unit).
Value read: {"value": 0.375}
